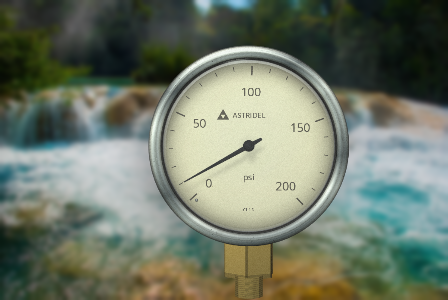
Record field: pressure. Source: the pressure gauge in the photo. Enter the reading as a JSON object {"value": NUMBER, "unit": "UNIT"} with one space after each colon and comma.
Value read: {"value": 10, "unit": "psi"}
